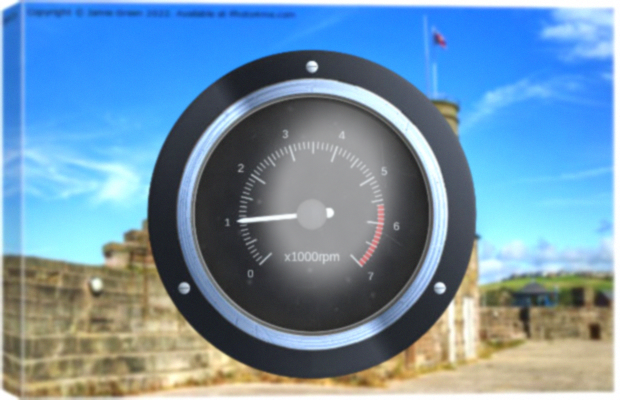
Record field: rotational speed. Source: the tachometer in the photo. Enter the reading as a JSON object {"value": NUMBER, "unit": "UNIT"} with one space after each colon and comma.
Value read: {"value": 1000, "unit": "rpm"}
